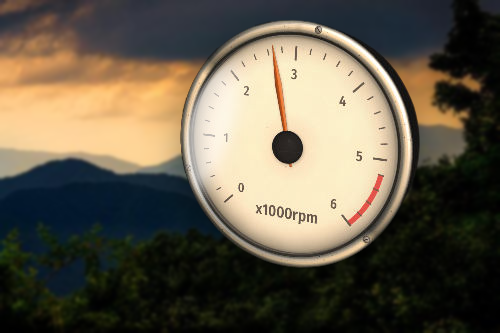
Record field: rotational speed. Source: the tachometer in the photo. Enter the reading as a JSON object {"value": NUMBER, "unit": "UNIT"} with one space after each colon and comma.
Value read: {"value": 2700, "unit": "rpm"}
